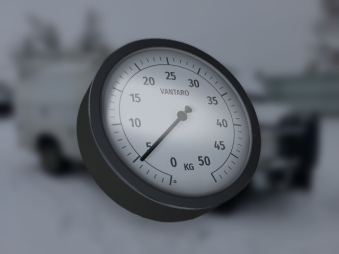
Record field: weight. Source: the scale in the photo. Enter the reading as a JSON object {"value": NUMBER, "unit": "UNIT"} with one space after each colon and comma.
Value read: {"value": 4.5, "unit": "kg"}
